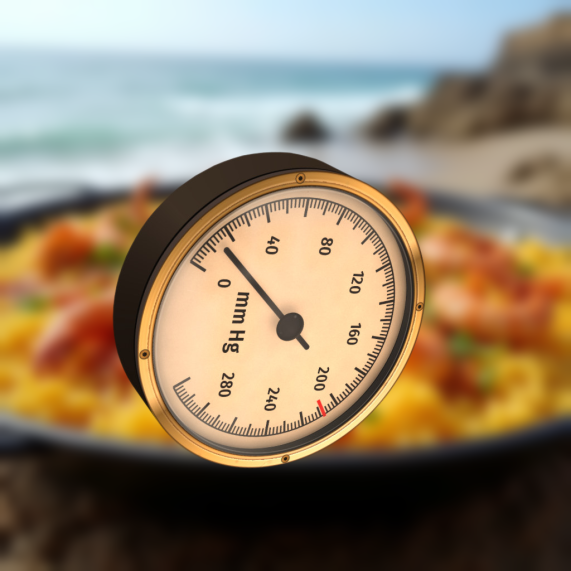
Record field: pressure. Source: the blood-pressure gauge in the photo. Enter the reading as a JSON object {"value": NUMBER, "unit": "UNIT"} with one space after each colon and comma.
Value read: {"value": 14, "unit": "mmHg"}
